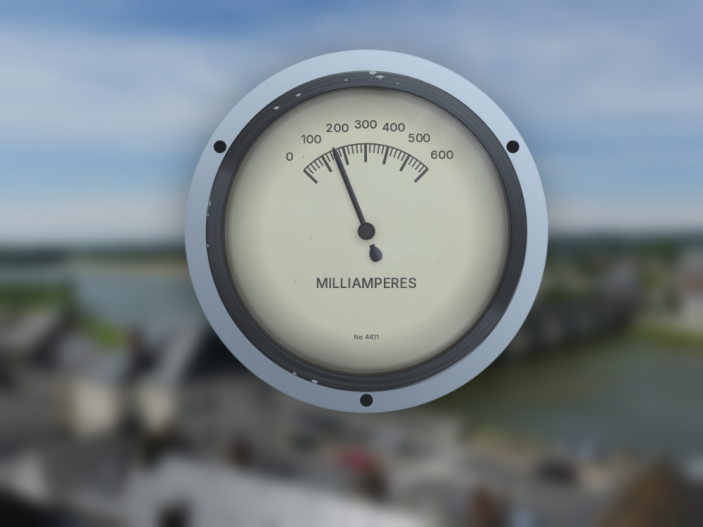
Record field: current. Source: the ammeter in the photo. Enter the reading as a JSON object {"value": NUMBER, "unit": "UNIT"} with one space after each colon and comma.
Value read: {"value": 160, "unit": "mA"}
